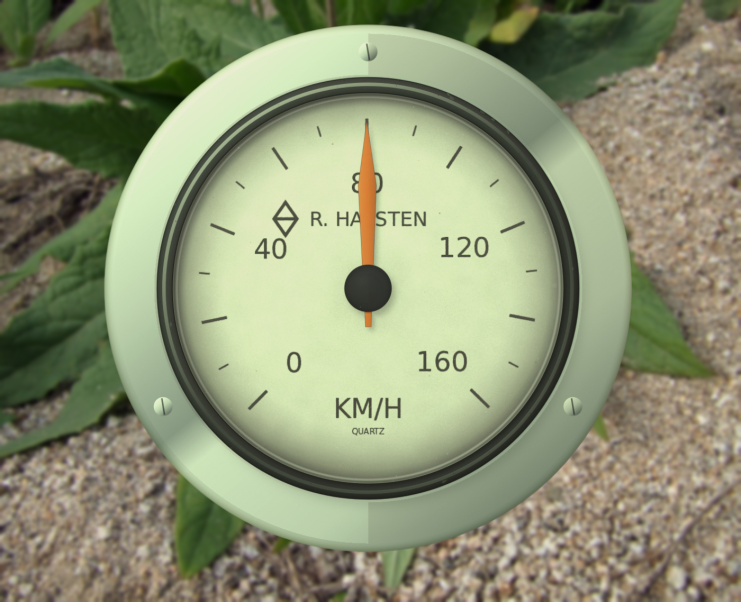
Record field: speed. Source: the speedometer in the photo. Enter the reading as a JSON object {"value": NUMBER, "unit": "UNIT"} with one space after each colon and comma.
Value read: {"value": 80, "unit": "km/h"}
